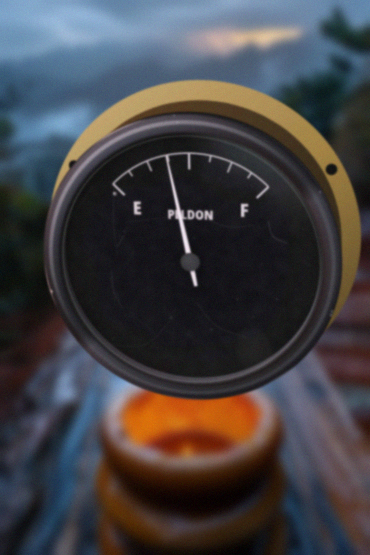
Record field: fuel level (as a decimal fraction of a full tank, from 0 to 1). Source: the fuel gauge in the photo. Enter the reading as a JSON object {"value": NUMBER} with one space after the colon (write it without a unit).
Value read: {"value": 0.375}
